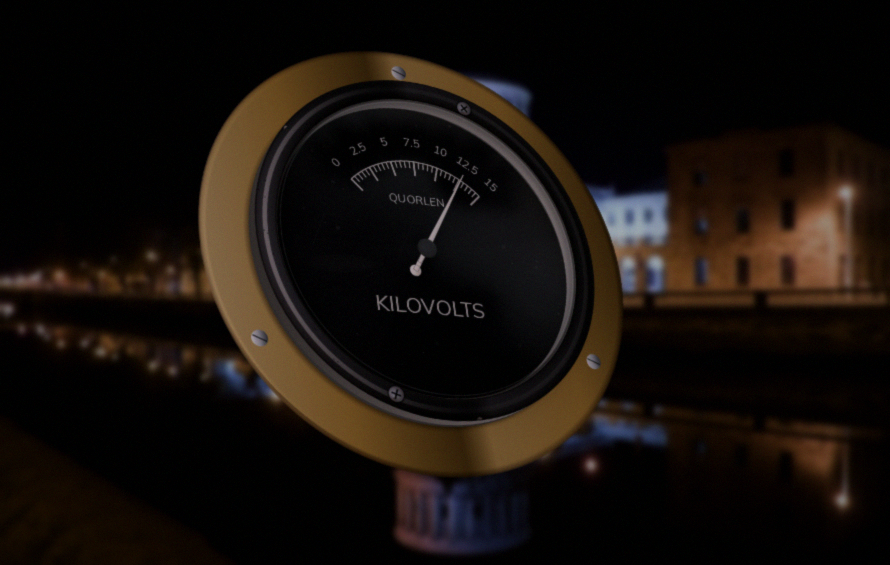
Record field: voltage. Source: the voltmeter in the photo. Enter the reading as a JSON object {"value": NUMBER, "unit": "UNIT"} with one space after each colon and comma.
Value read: {"value": 12.5, "unit": "kV"}
